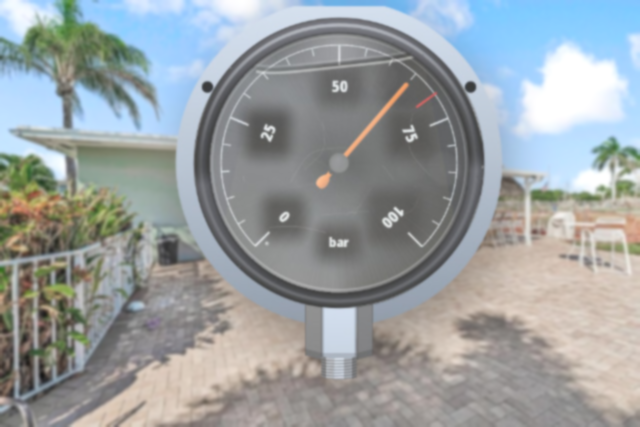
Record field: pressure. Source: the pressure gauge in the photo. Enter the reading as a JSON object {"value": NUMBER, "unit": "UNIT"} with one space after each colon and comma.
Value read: {"value": 65, "unit": "bar"}
